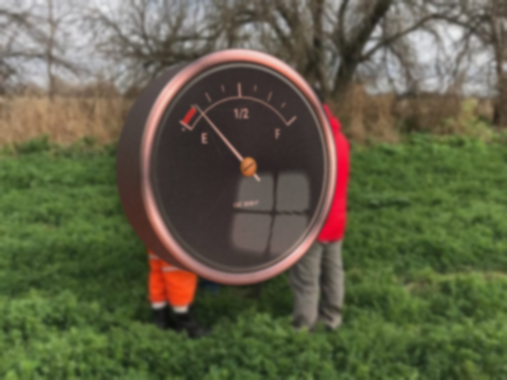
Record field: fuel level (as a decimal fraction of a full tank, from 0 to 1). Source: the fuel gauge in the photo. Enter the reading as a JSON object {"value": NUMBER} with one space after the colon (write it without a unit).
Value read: {"value": 0.125}
